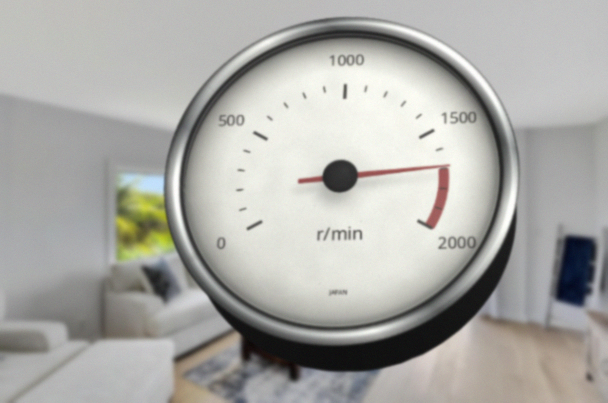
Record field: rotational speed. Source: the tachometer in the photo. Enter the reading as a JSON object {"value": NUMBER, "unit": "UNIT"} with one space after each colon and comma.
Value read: {"value": 1700, "unit": "rpm"}
